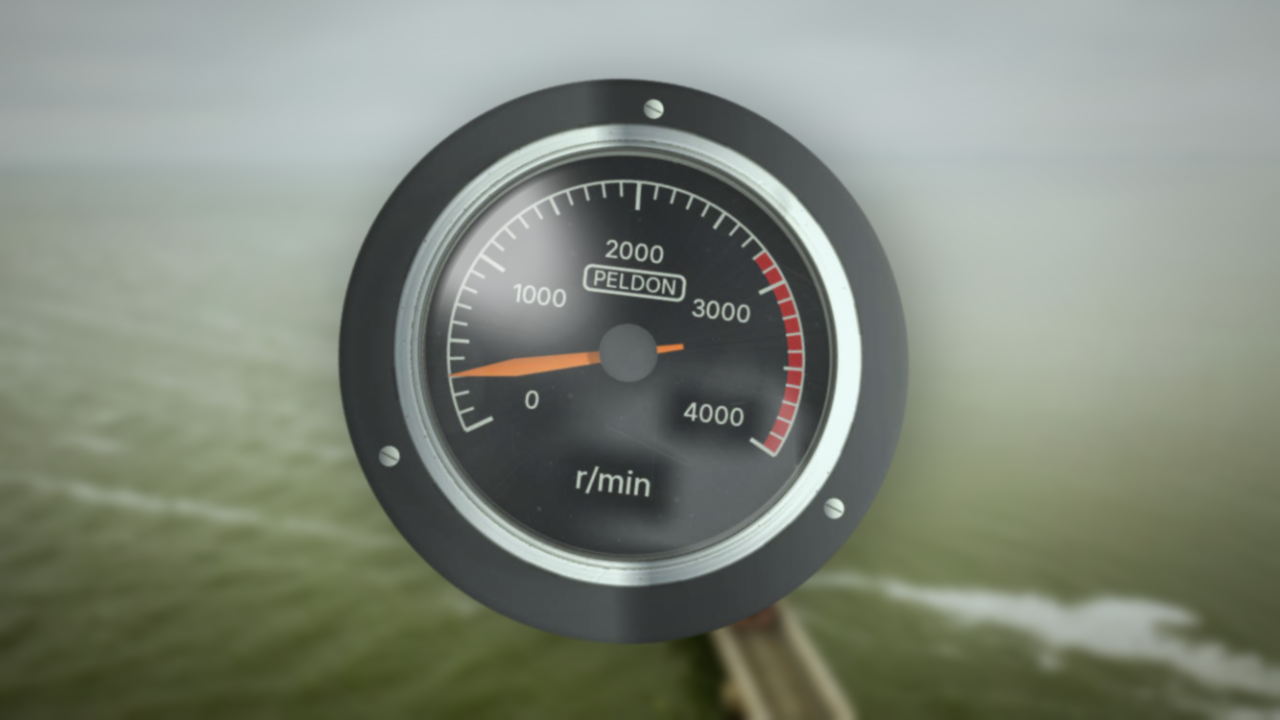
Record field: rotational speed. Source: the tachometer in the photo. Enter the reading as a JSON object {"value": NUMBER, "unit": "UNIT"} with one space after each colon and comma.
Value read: {"value": 300, "unit": "rpm"}
